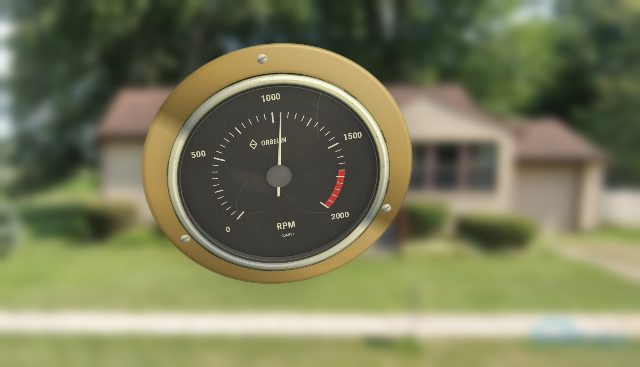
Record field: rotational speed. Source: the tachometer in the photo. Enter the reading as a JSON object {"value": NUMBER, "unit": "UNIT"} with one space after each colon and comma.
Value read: {"value": 1050, "unit": "rpm"}
